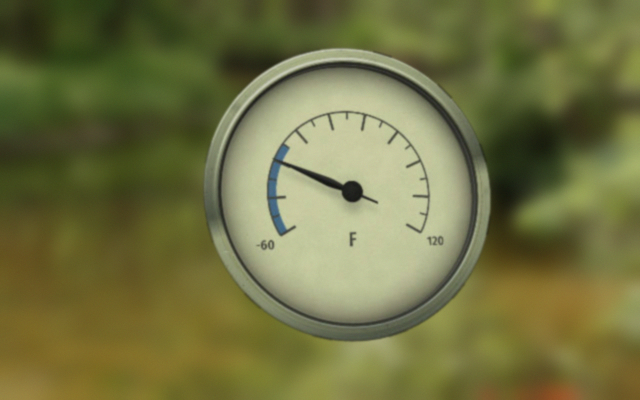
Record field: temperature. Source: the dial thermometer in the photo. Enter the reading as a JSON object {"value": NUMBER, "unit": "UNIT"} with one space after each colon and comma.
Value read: {"value": -20, "unit": "°F"}
